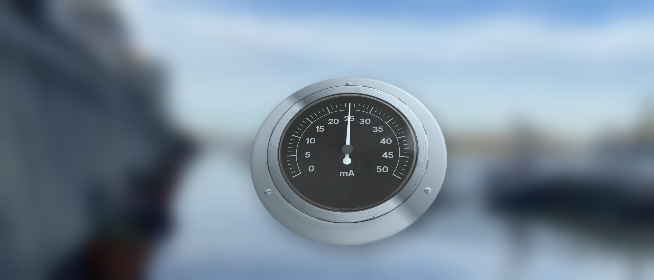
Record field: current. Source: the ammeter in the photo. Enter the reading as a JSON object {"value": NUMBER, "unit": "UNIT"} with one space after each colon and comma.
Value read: {"value": 25, "unit": "mA"}
